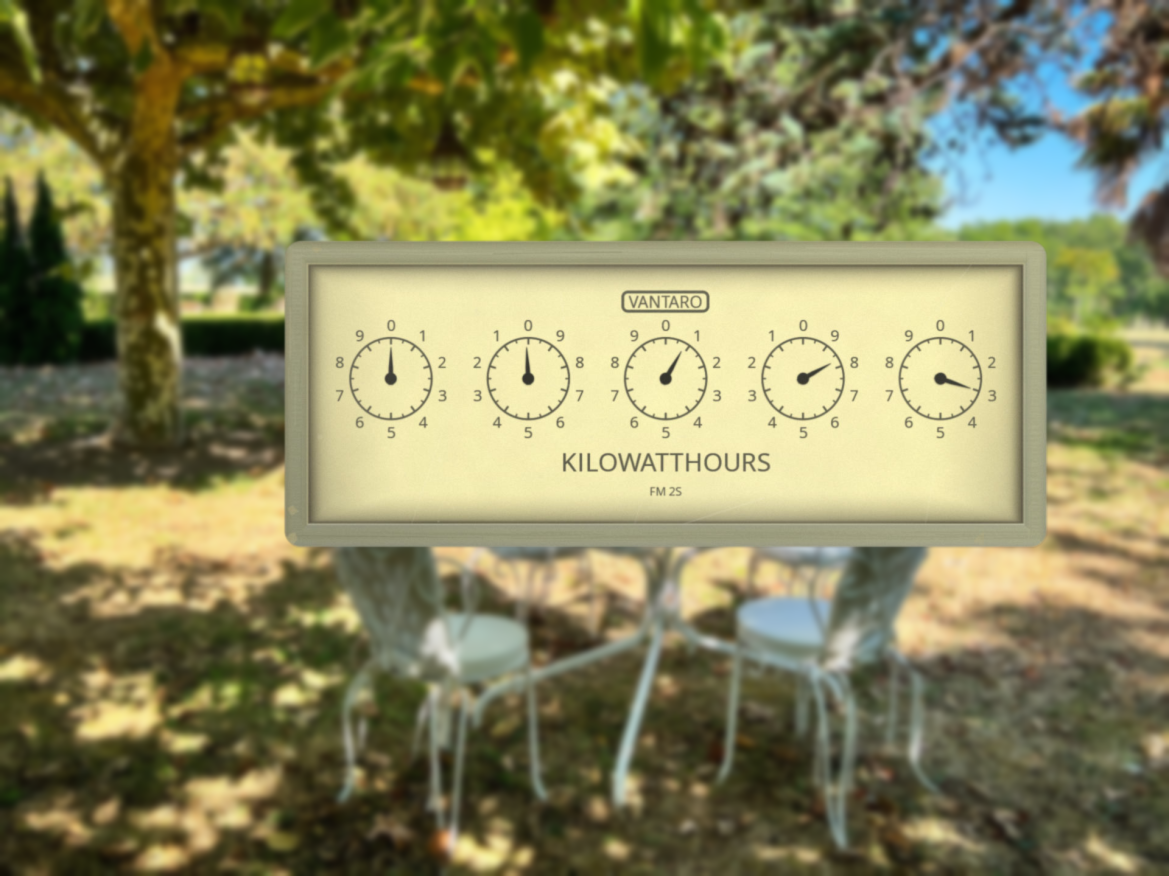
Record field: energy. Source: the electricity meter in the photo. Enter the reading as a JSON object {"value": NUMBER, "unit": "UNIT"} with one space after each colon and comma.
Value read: {"value": 83, "unit": "kWh"}
